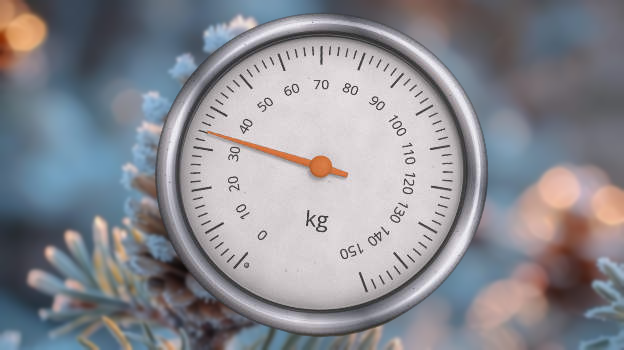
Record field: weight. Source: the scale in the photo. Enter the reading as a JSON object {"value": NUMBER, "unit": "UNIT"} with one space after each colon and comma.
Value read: {"value": 34, "unit": "kg"}
